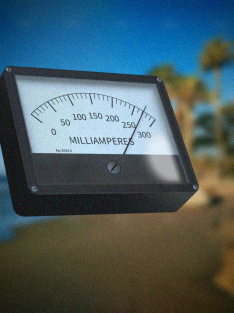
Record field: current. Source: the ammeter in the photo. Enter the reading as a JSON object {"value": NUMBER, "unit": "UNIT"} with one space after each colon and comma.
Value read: {"value": 270, "unit": "mA"}
